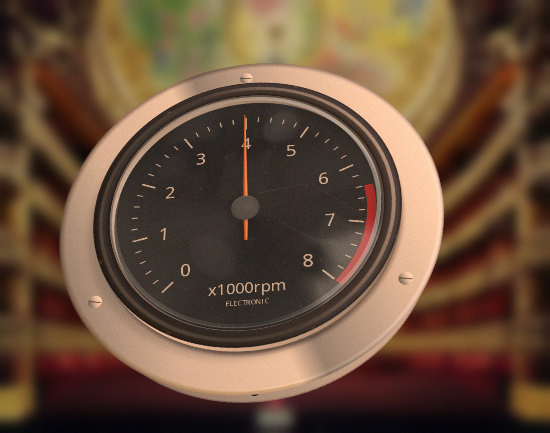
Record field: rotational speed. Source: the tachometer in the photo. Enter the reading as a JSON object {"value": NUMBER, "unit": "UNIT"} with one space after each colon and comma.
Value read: {"value": 4000, "unit": "rpm"}
